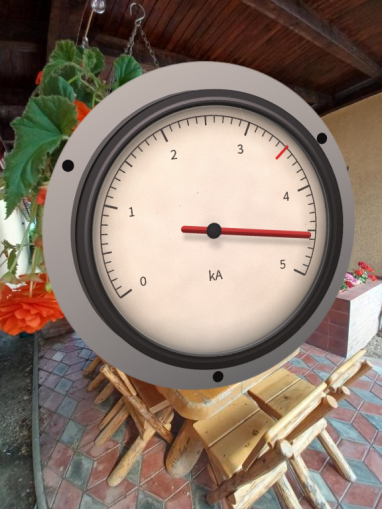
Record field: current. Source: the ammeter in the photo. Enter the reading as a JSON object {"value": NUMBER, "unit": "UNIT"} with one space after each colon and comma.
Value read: {"value": 4.55, "unit": "kA"}
